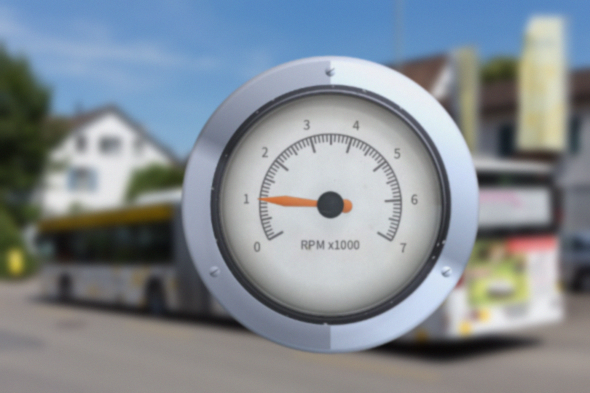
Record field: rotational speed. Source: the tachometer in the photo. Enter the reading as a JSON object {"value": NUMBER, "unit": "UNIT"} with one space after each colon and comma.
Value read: {"value": 1000, "unit": "rpm"}
